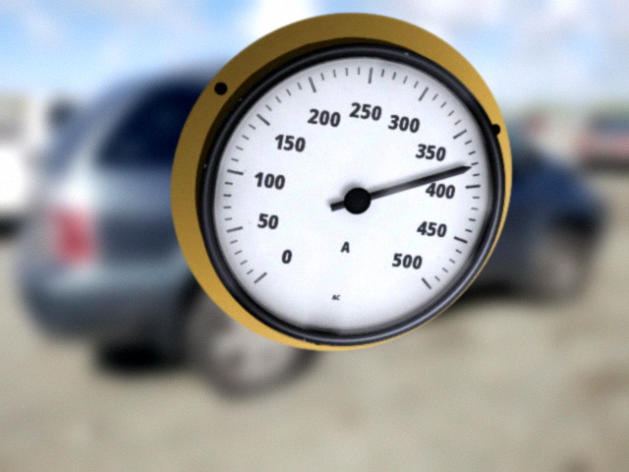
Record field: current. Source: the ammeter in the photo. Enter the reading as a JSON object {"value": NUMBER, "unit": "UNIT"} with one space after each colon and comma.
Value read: {"value": 380, "unit": "A"}
